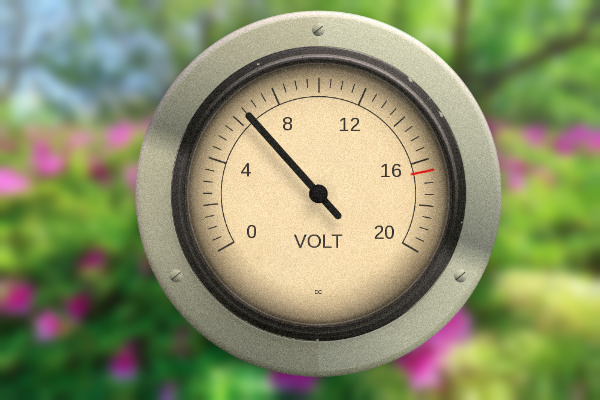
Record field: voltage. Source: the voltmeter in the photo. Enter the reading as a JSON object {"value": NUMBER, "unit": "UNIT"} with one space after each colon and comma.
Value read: {"value": 6.5, "unit": "V"}
